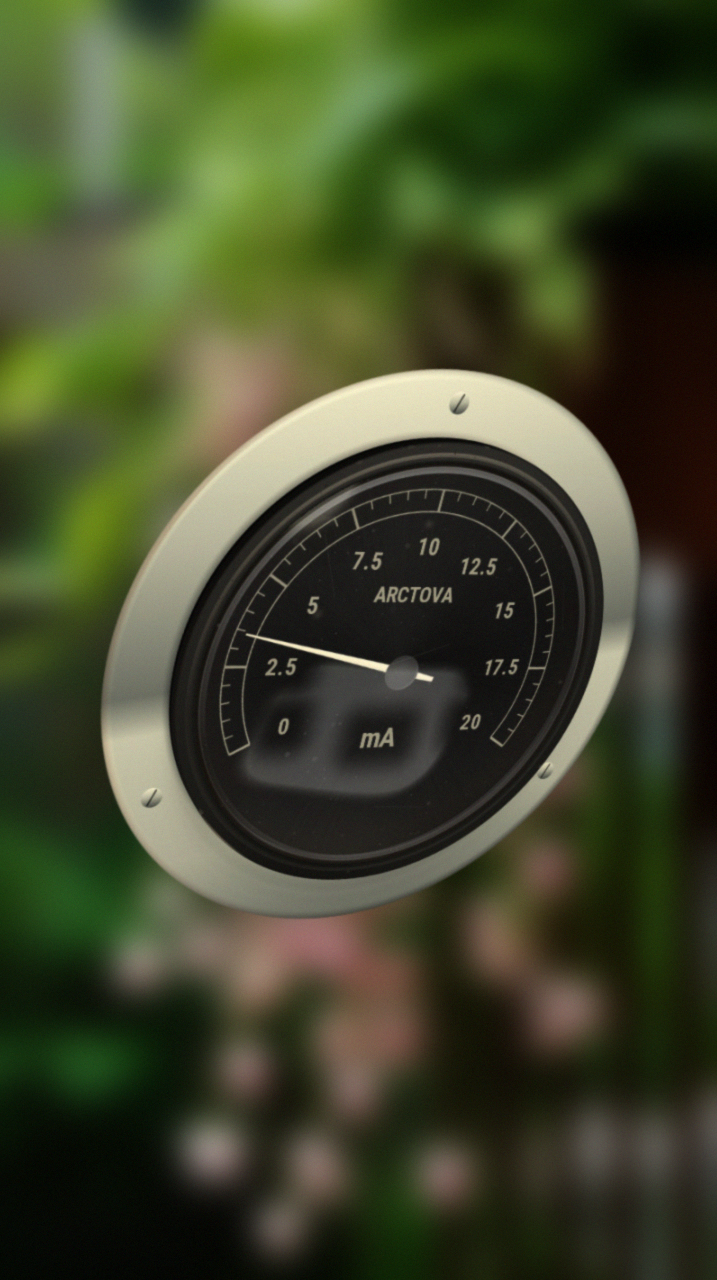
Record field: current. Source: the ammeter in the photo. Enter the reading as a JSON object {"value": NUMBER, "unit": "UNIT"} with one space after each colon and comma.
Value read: {"value": 3.5, "unit": "mA"}
